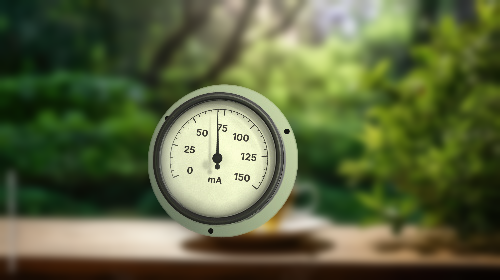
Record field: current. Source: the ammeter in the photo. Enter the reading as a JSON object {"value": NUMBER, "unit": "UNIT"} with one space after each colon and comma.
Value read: {"value": 70, "unit": "mA"}
